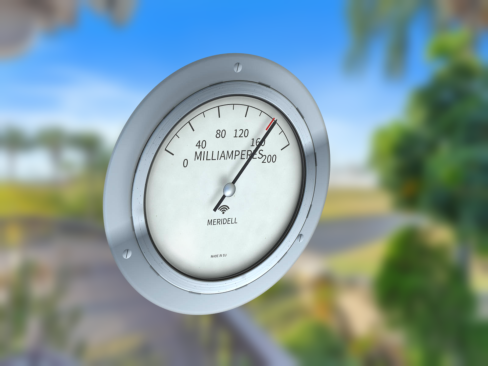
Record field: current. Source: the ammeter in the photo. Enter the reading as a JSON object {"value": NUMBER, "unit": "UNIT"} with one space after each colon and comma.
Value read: {"value": 160, "unit": "mA"}
